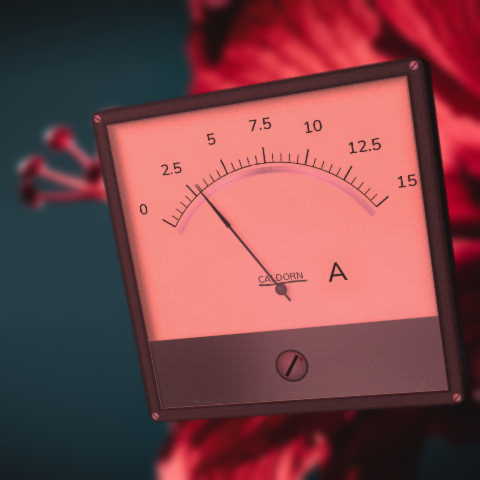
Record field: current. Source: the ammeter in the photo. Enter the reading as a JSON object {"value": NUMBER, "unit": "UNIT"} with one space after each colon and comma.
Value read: {"value": 3, "unit": "A"}
